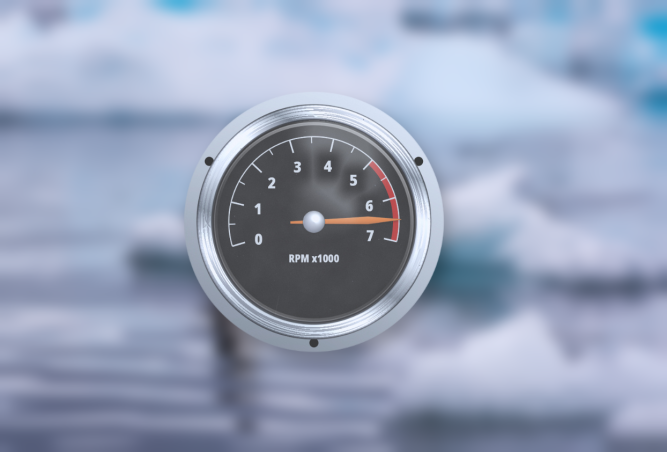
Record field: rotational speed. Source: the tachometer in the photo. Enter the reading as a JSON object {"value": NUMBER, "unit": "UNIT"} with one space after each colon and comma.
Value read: {"value": 6500, "unit": "rpm"}
